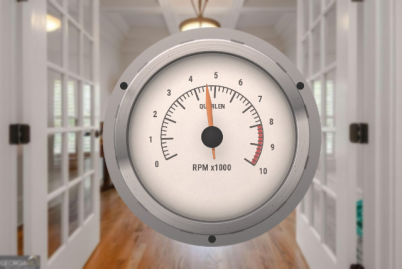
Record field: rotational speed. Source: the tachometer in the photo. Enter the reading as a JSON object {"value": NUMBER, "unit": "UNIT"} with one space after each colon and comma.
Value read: {"value": 4600, "unit": "rpm"}
